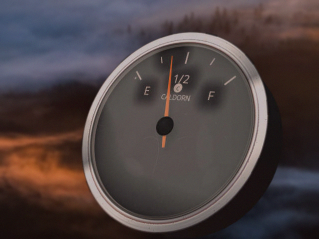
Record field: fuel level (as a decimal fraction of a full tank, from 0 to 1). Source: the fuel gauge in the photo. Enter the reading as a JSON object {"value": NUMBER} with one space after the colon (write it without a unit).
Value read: {"value": 0.375}
